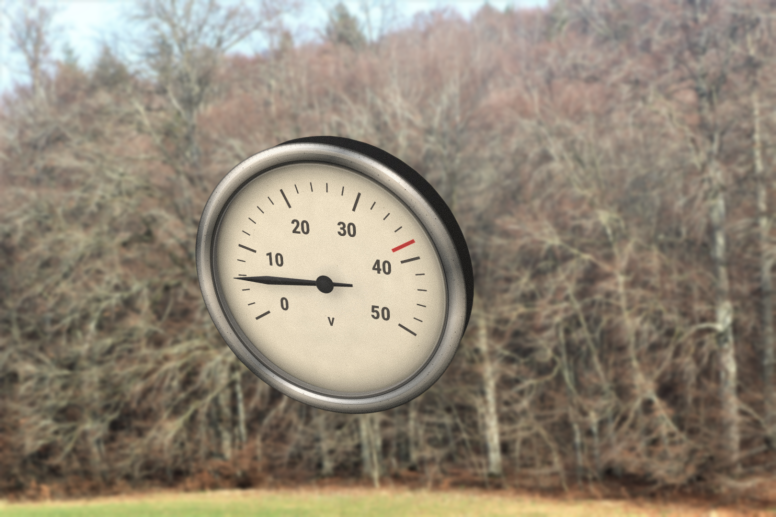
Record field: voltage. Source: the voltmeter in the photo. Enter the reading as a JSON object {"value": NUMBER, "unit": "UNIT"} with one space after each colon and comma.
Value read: {"value": 6, "unit": "V"}
